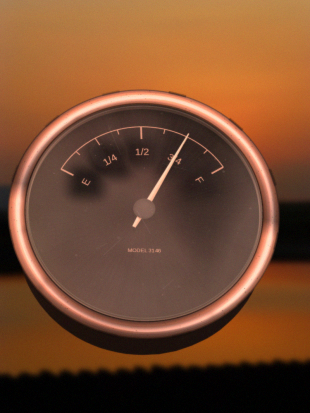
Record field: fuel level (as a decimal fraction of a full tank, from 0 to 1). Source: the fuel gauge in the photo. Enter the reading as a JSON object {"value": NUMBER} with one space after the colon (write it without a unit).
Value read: {"value": 0.75}
